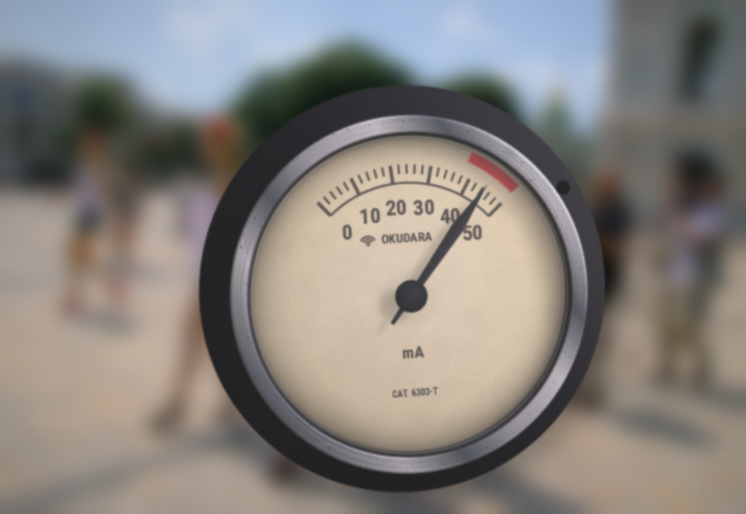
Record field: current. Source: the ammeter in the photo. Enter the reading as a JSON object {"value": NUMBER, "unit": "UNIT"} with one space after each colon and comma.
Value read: {"value": 44, "unit": "mA"}
